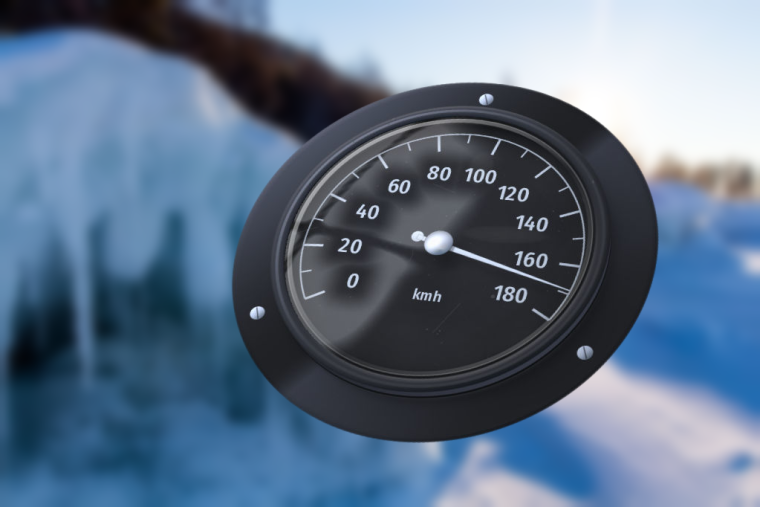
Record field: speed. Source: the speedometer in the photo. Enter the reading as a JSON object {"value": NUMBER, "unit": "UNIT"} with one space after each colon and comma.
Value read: {"value": 170, "unit": "km/h"}
